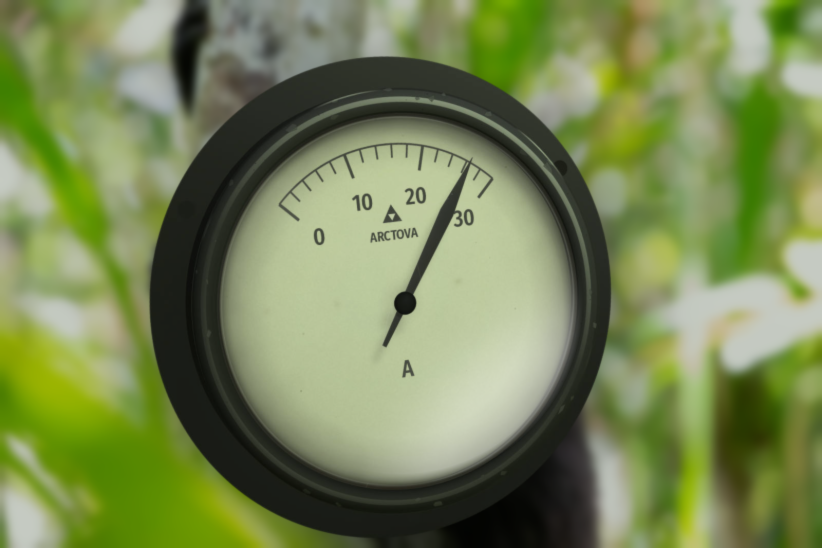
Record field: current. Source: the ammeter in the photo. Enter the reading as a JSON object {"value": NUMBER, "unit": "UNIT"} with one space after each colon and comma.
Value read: {"value": 26, "unit": "A"}
